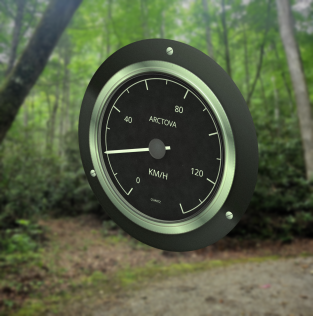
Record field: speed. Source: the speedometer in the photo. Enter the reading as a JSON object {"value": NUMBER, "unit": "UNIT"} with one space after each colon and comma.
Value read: {"value": 20, "unit": "km/h"}
